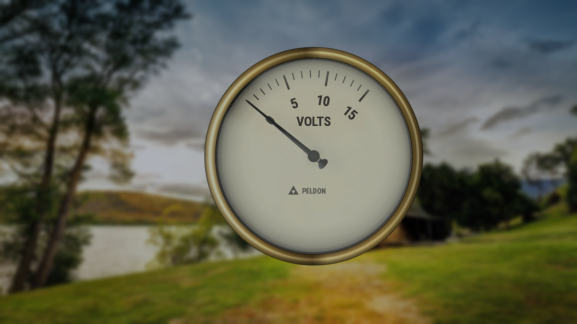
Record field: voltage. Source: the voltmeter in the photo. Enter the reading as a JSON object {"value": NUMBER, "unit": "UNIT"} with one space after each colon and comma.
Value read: {"value": 0, "unit": "V"}
